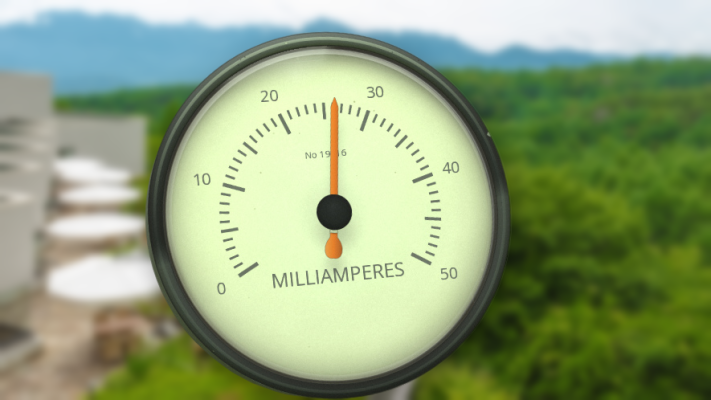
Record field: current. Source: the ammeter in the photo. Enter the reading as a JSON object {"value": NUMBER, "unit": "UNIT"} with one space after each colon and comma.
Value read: {"value": 26, "unit": "mA"}
